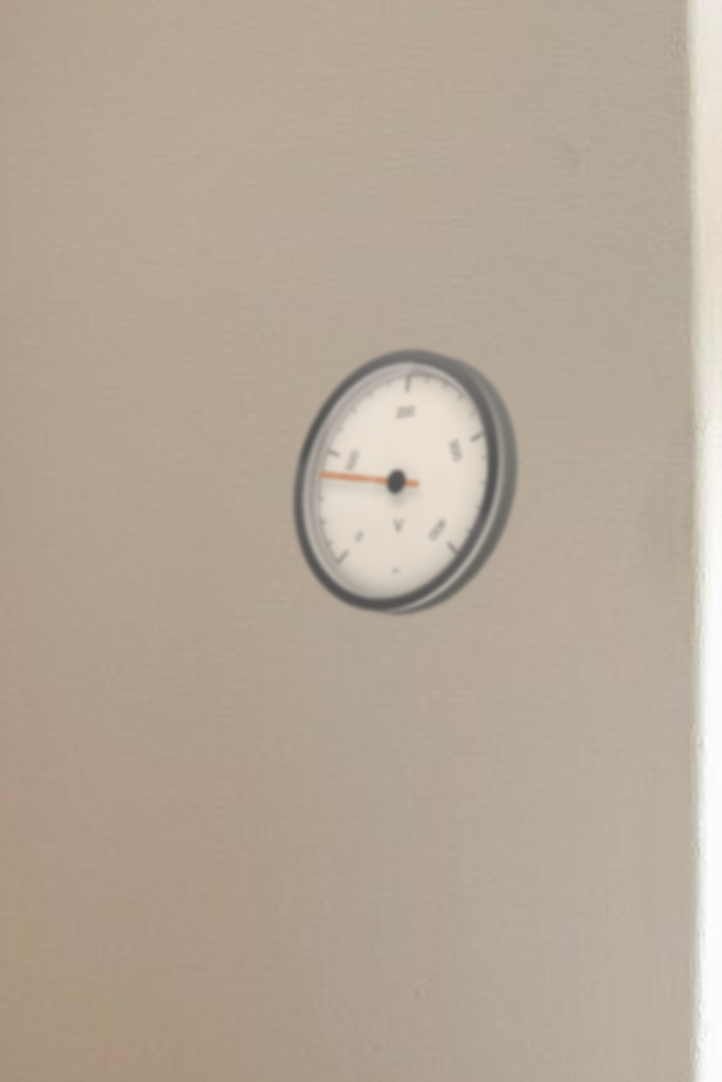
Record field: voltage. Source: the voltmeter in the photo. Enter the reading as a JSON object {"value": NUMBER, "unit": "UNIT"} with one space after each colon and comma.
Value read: {"value": 80, "unit": "V"}
